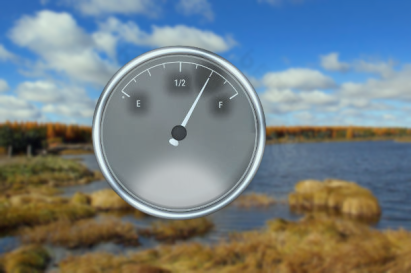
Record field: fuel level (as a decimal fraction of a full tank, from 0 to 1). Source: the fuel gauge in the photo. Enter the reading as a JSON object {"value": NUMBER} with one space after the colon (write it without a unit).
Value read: {"value": 0.75}
